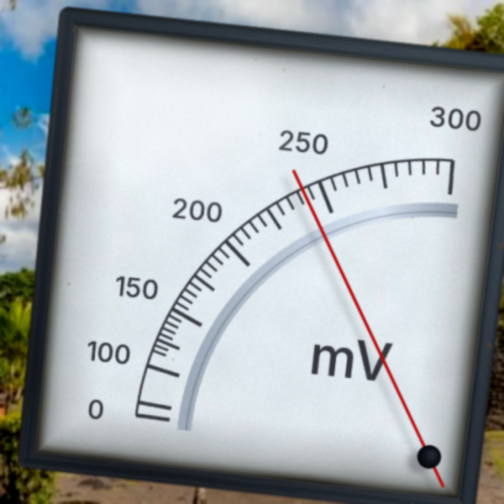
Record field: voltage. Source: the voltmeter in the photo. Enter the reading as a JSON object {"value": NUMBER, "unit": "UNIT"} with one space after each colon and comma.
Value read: {"value": 242.5, "unit": "mV"}
